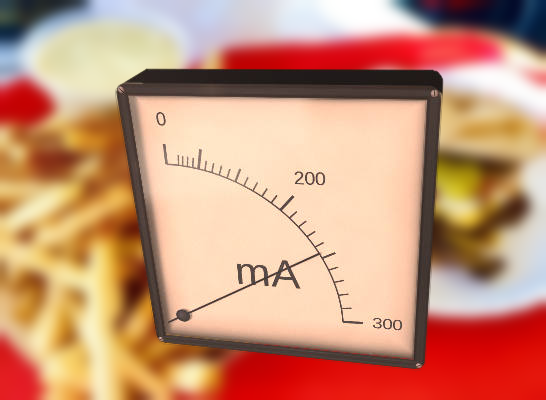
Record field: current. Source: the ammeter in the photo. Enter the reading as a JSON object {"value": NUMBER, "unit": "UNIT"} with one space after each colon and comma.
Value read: {"value": 245, "unit": "mA"}
